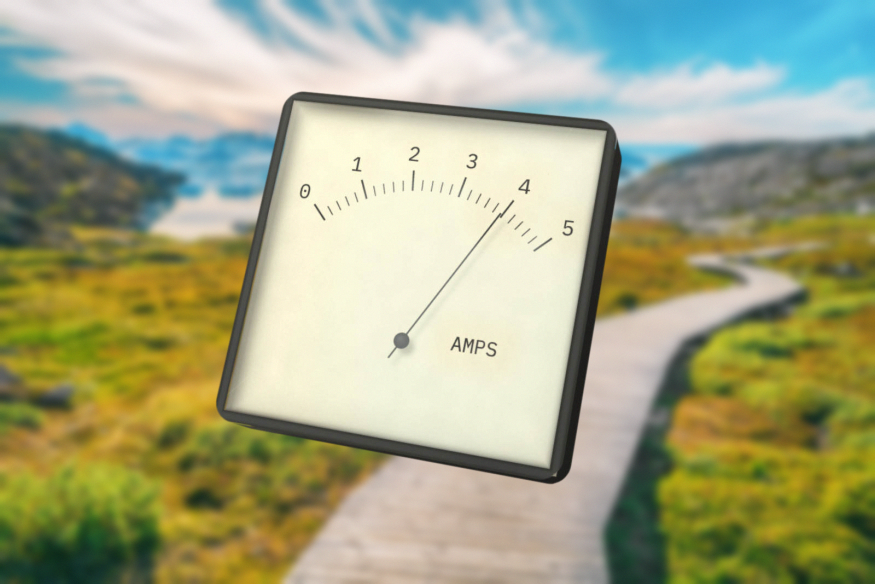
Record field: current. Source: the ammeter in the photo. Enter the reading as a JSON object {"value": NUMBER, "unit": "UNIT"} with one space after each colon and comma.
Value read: {"value": 4, "unit": "A"}
